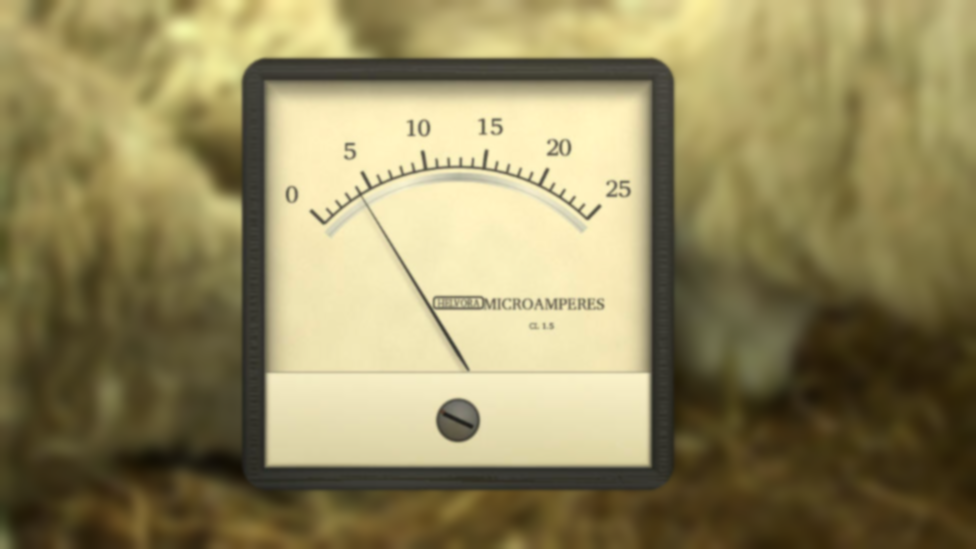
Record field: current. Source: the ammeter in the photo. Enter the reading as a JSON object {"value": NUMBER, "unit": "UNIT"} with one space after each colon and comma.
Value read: {"value": 4, "unit": "µA"}
